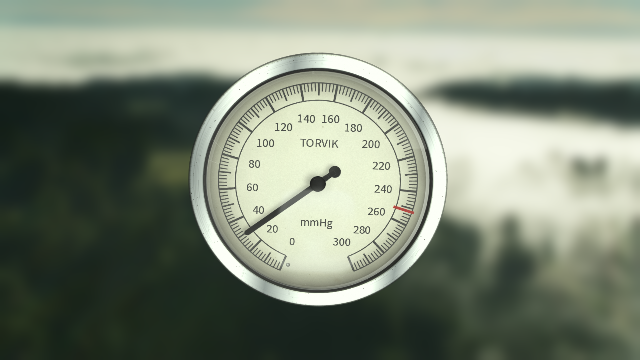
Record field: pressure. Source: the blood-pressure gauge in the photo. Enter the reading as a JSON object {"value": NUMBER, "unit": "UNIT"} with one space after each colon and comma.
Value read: {"value": 30, "unit": "mmHg"}
